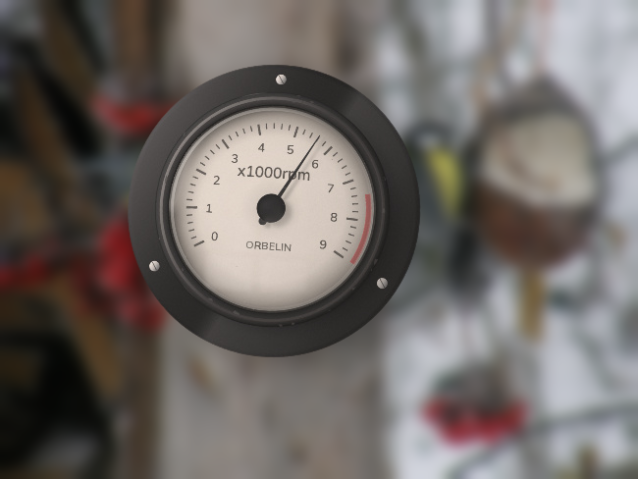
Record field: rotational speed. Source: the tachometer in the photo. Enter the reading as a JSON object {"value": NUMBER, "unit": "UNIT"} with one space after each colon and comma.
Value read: {"value": 5600, "unit": "rpm"}
